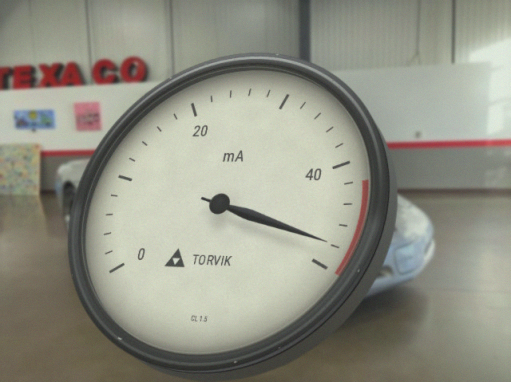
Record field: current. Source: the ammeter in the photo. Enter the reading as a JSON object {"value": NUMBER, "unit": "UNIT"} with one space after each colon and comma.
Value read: {"value": 48, "unit": "mA"}
